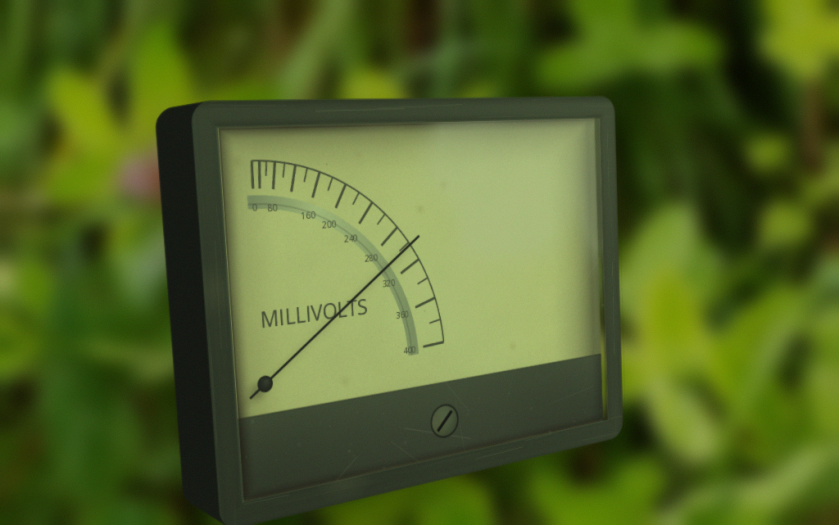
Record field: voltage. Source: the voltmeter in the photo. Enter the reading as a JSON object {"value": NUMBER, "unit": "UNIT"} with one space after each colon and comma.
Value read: {"value": 300, "unit": "mV"}
